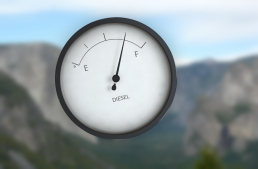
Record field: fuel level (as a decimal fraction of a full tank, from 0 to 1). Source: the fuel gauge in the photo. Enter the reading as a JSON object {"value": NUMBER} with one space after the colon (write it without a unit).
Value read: {"value": 0.75}
